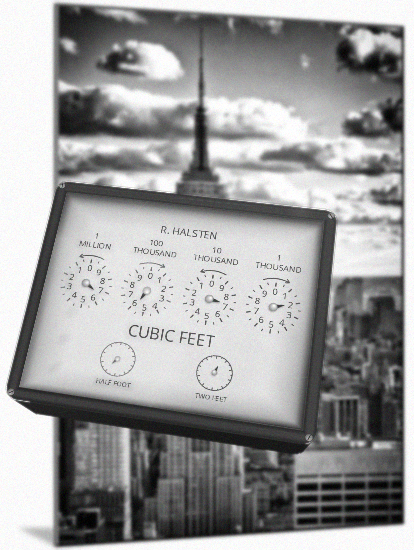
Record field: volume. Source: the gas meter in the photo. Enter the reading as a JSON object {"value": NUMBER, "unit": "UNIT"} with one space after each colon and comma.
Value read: {"value": 657200, "unit": "ft³"}
